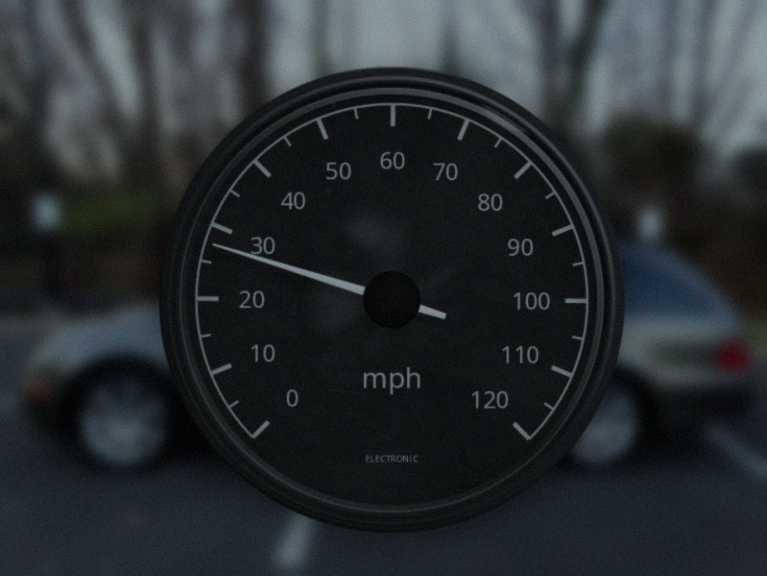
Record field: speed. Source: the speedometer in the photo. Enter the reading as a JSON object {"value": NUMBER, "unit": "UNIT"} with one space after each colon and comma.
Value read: {"value": 27.5, "unit": "mph"}
